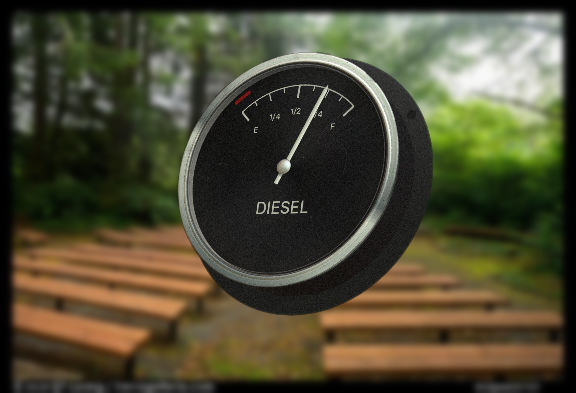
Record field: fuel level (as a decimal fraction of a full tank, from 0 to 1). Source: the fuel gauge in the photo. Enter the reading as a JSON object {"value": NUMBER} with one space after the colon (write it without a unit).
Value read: {"value": 0.75}
